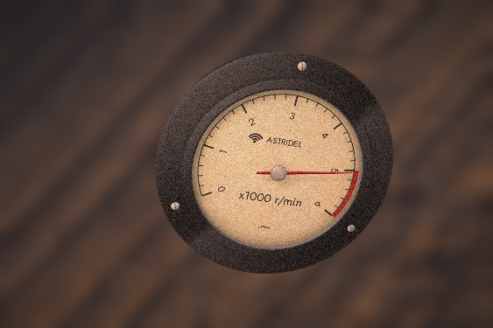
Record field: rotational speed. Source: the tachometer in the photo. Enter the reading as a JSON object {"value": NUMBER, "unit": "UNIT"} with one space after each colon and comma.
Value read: {"value": 5000, "unit": "rpm"}
